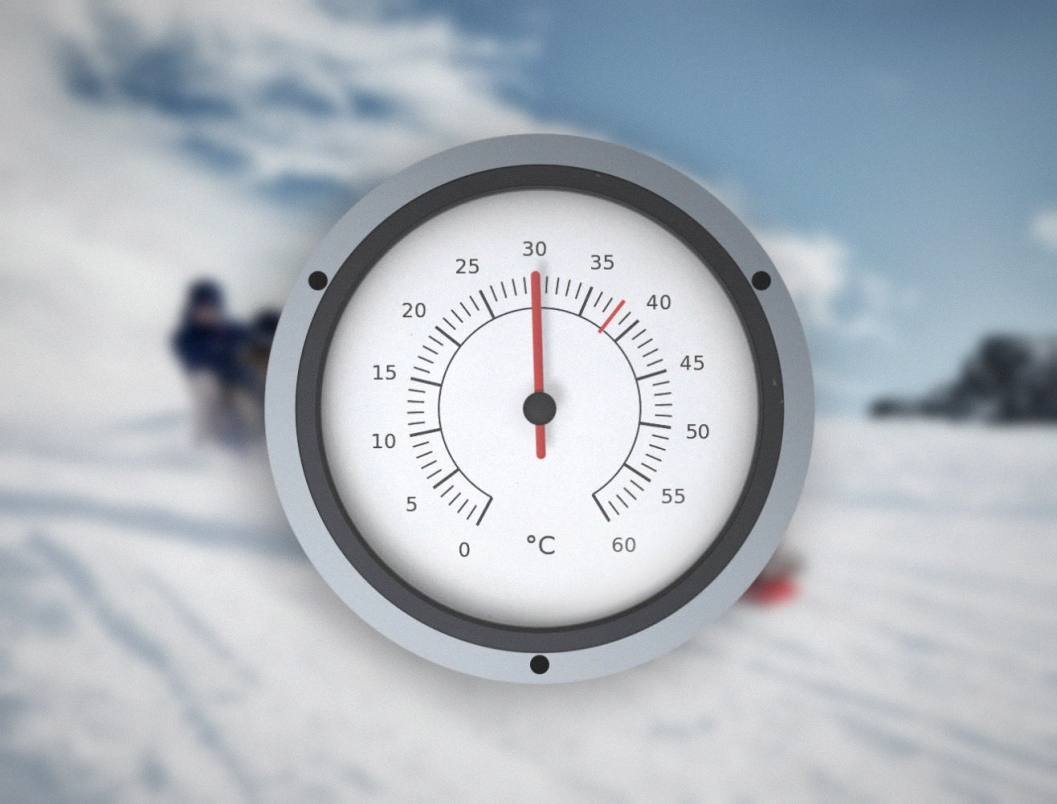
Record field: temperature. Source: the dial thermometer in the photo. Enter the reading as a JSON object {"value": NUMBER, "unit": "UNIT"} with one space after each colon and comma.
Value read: {"value": 30, "unit": "°C"}
